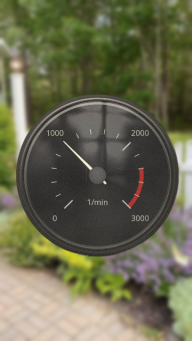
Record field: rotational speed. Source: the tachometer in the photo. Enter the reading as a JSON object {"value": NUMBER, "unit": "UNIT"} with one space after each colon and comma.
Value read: {"value": 1000, "unit": "rpm"}
